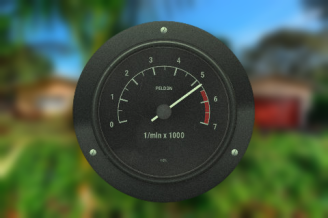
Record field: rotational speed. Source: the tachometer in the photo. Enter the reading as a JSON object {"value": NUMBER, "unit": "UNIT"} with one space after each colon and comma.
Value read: {"value": 5250, "unit": "rpm"}
